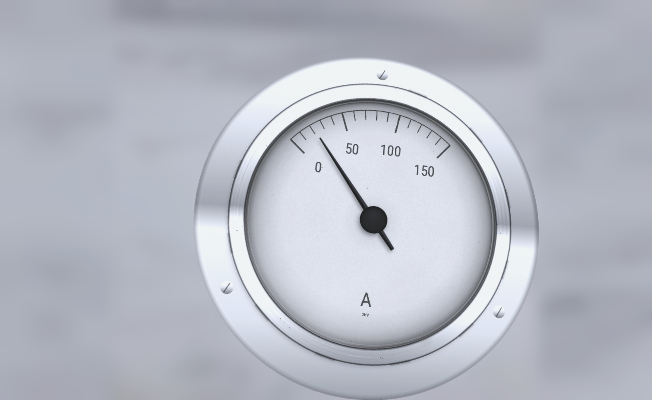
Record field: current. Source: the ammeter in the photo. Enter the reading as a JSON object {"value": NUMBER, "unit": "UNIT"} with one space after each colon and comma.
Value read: {"value": 20, "unit": "A"}
